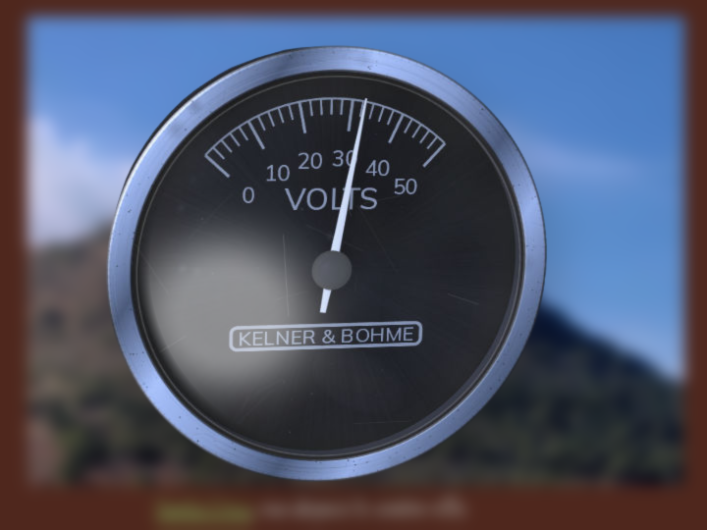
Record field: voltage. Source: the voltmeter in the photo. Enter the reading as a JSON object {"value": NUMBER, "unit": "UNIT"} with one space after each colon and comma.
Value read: {"value": 32, "unit": "V"}
